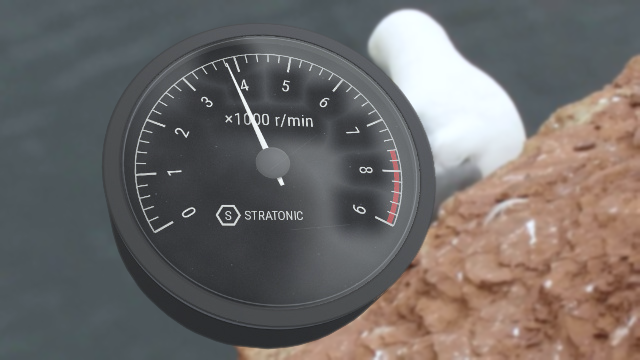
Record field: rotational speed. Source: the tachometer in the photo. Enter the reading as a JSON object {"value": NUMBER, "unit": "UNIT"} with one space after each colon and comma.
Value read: {"value": 3800, "unit": "rpm"}
